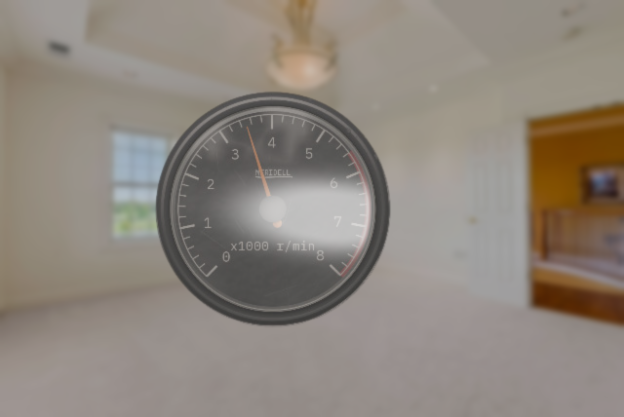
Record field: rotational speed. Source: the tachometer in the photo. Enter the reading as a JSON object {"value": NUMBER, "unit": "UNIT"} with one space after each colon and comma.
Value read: {"value": 3500, "unit": "rpm"}
